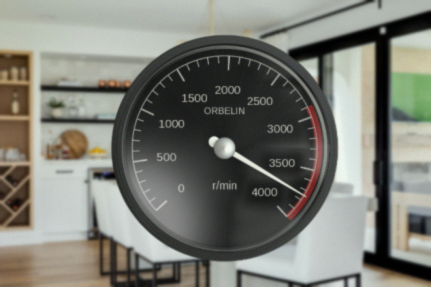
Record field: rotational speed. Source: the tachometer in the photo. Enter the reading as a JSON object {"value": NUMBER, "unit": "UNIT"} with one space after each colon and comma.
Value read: {"value": 3750, "unit": "rpm"}
